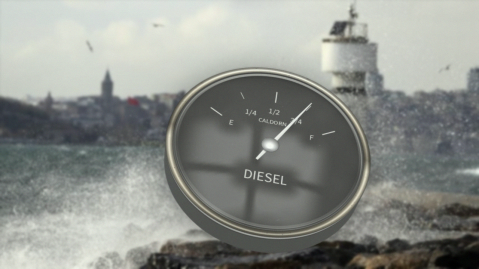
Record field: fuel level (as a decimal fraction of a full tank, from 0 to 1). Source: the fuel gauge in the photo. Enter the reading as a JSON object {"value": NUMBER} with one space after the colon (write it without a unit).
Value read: {"value": 0.75}
